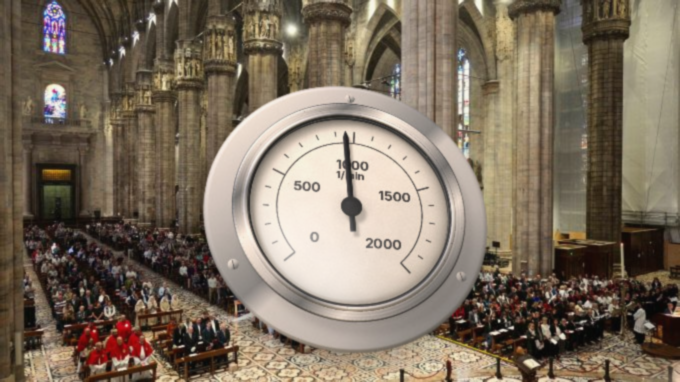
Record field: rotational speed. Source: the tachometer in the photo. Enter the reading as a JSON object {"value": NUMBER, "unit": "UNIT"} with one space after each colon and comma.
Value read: {"value": 950, "unit": "rpm"}
